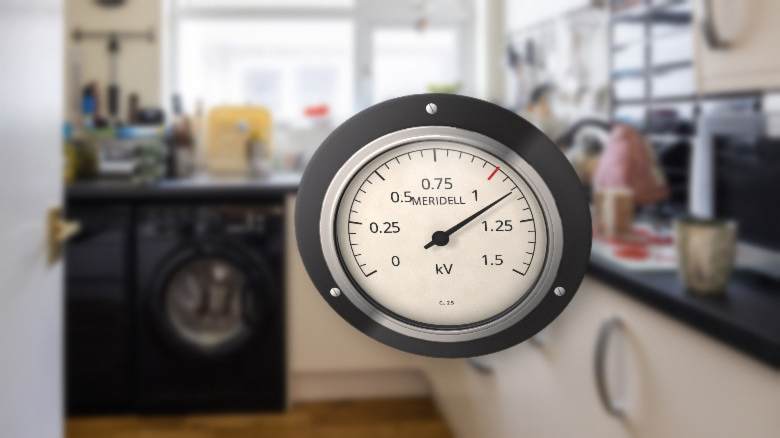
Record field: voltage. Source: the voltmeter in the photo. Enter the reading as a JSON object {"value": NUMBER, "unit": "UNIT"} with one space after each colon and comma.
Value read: {"value": 1.1, "unit": "kV"}
